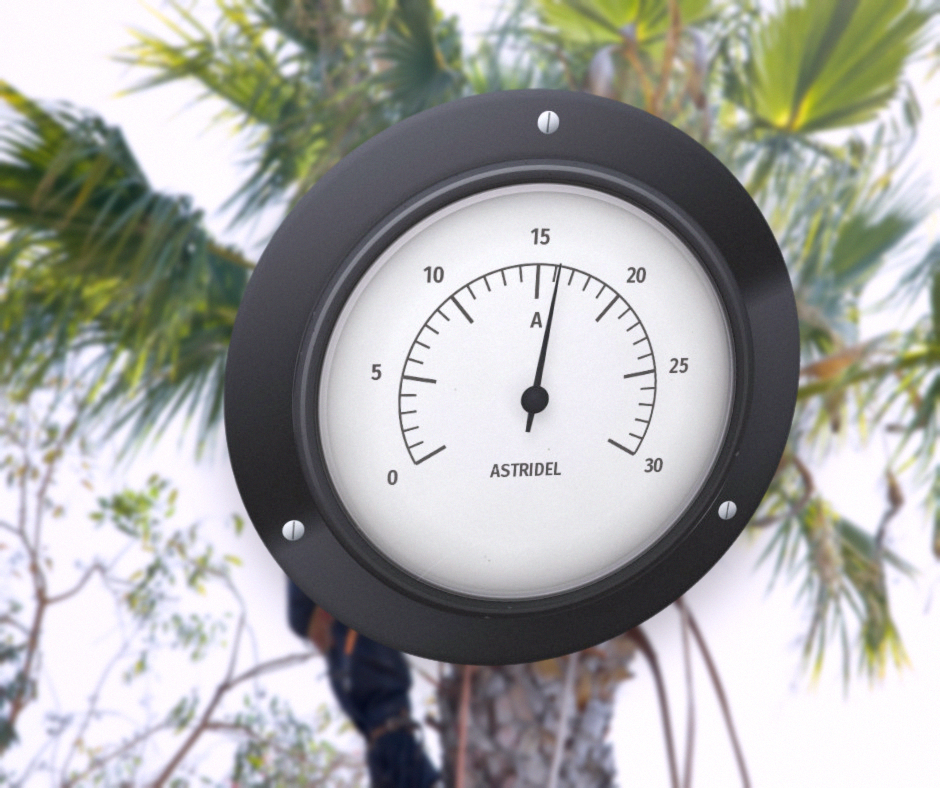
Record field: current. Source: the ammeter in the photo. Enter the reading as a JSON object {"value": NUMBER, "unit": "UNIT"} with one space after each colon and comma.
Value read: {"value": 16, "unit": "A"}
